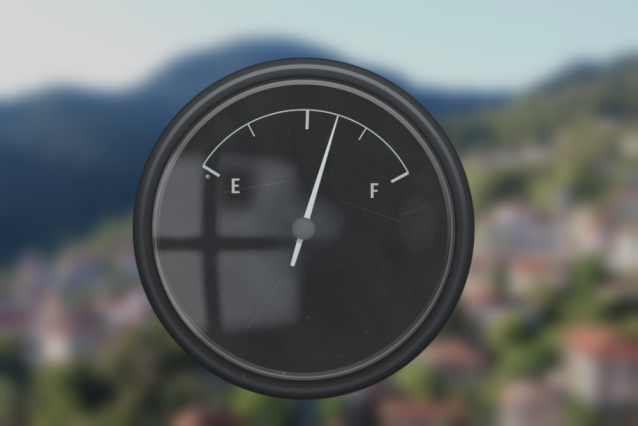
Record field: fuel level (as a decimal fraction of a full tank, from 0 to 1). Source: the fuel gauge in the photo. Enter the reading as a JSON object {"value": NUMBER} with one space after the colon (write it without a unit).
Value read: {"value": 0.625}
